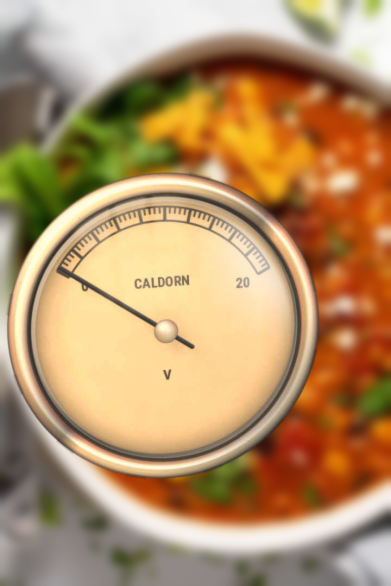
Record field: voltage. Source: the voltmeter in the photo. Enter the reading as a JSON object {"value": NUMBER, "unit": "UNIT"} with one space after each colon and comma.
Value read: {"value": 0.4, "unit": "V"}
